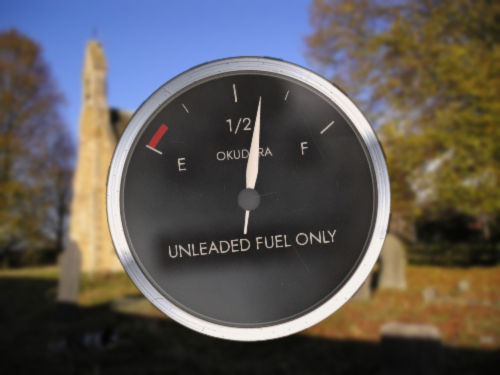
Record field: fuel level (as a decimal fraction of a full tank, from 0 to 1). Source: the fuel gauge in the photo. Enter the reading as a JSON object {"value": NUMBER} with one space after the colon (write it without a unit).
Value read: {"value": 0.625}
